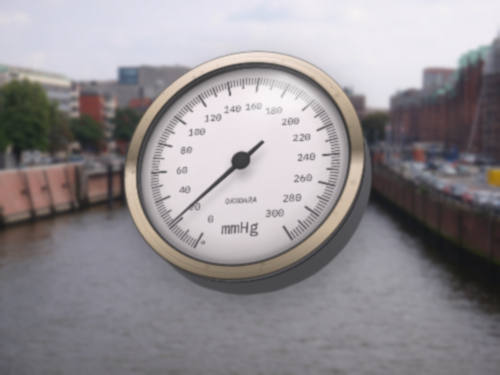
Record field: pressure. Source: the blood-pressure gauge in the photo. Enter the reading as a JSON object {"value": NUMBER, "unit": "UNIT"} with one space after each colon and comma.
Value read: {"value": 20, "unit": "mmHg"}
